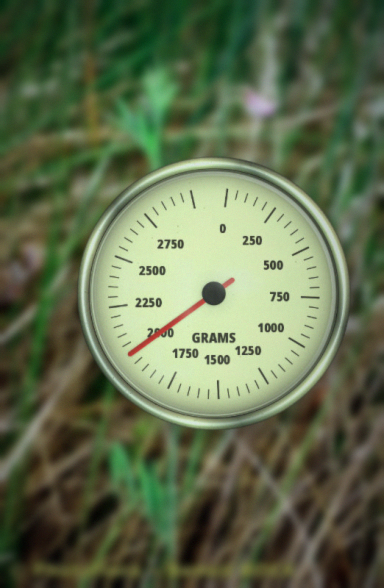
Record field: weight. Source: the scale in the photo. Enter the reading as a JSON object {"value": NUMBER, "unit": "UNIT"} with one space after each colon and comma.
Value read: {"value": 2000, "unit": "g"}
